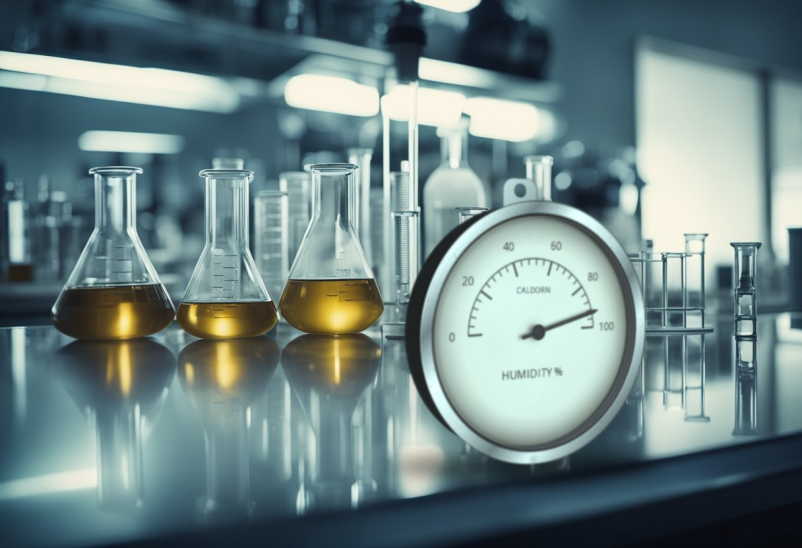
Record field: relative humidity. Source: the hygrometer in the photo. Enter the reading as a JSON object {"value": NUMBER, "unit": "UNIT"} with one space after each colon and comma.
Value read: {"value": 92, "unit": "%"}
